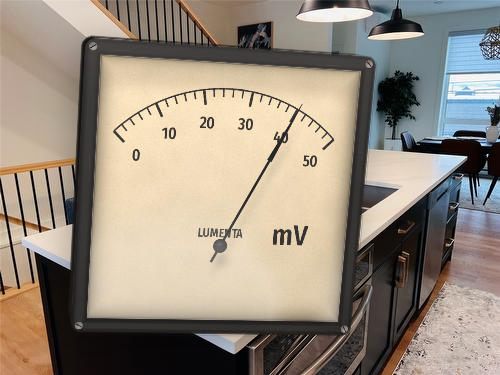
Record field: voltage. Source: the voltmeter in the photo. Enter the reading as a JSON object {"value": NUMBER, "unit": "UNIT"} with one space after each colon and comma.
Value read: {"value": 40, "unit": "mV"}
